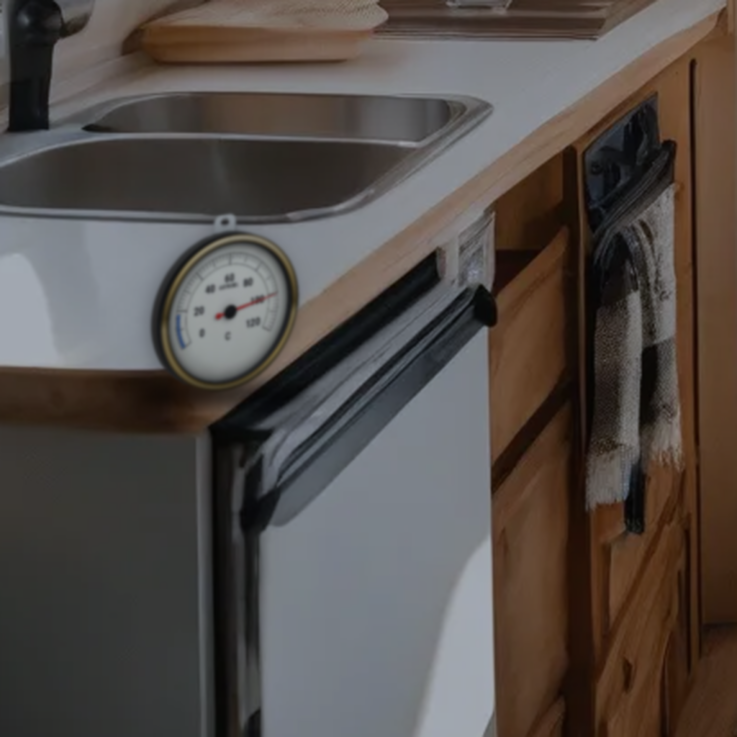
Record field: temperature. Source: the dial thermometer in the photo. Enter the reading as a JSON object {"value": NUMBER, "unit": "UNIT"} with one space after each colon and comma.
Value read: {"value": 100, "unit": "°C"}
